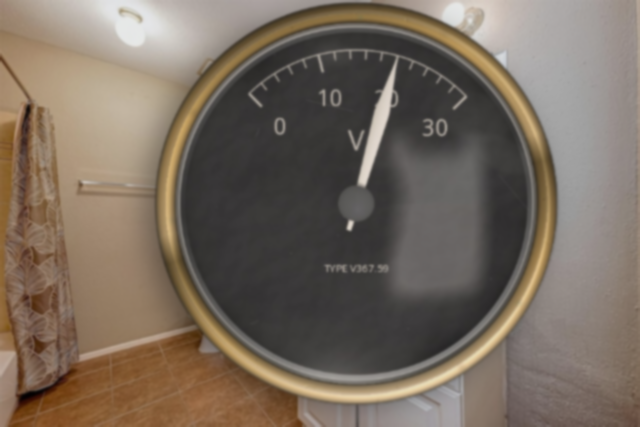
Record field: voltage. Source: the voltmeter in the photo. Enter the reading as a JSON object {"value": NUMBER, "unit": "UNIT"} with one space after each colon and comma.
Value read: {"value": 20, "unit": "V"}
